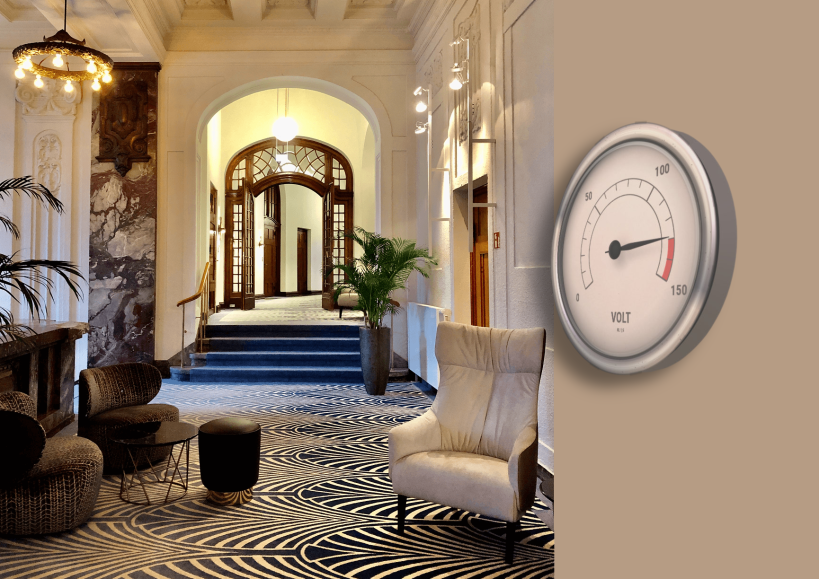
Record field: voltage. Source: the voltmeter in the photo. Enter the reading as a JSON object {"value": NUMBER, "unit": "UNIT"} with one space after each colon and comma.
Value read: {"value": 130, "unit": "V"}
